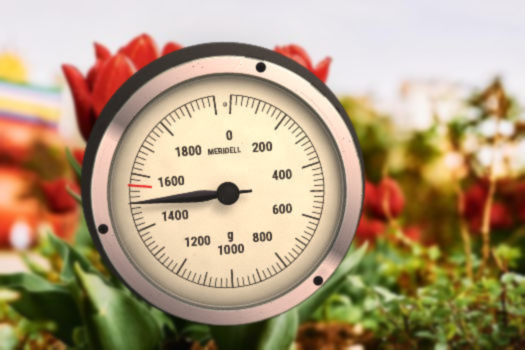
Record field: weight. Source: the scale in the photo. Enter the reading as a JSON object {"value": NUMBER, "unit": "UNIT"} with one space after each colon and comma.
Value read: {"value": 1500, "unit": "g"}
